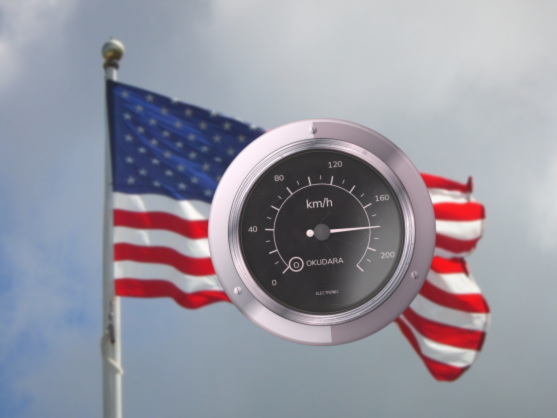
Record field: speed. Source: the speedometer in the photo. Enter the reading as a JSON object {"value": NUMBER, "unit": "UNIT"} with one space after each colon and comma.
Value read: {"value": 180, "unit": "km/h"}
